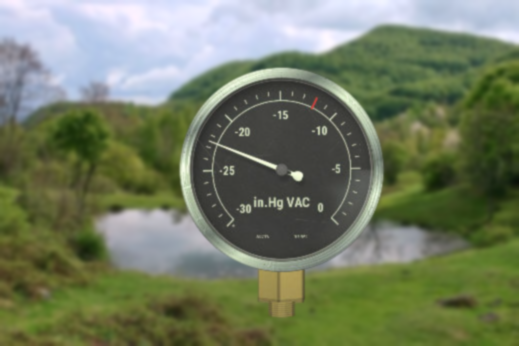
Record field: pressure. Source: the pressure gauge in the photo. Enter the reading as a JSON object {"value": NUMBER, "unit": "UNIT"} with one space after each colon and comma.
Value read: {"value": -22.5, "unit": "inHg"}
